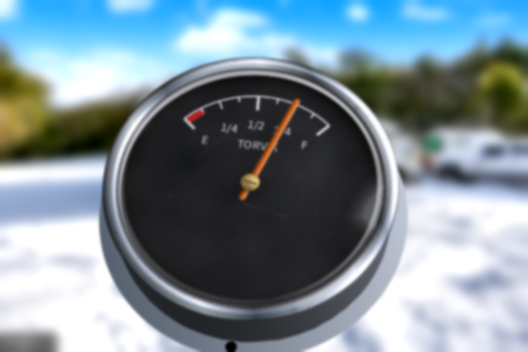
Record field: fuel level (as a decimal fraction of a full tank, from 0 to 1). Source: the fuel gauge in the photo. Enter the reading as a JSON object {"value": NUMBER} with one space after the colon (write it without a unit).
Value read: {"value": 0.75}
